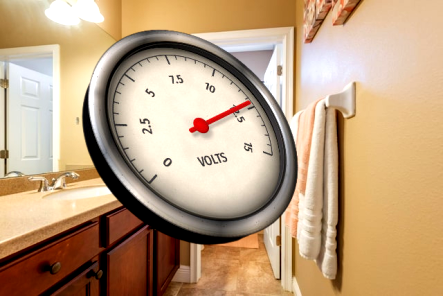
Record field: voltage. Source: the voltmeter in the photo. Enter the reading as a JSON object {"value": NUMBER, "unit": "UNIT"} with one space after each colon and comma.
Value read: {"value": 12.25, "unit": "V"}
